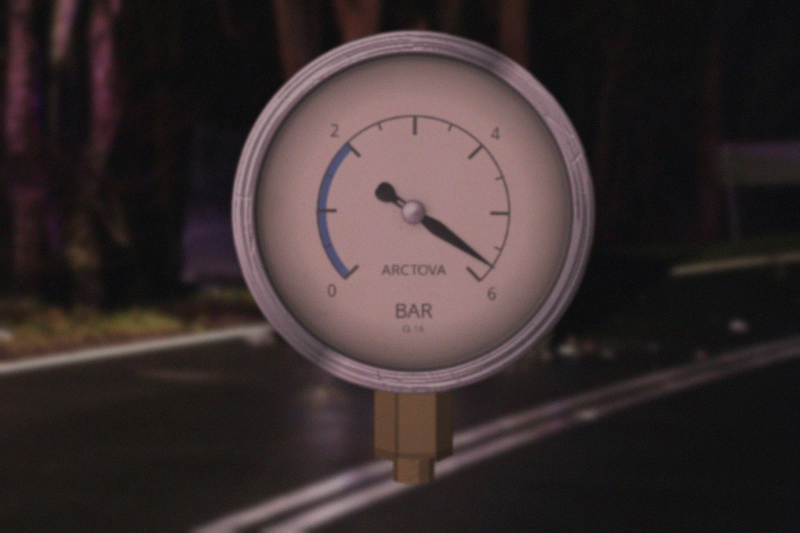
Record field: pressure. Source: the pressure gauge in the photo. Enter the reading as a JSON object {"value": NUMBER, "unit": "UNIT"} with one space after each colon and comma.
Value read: {"value": 5.75, "unit": "bar"}
